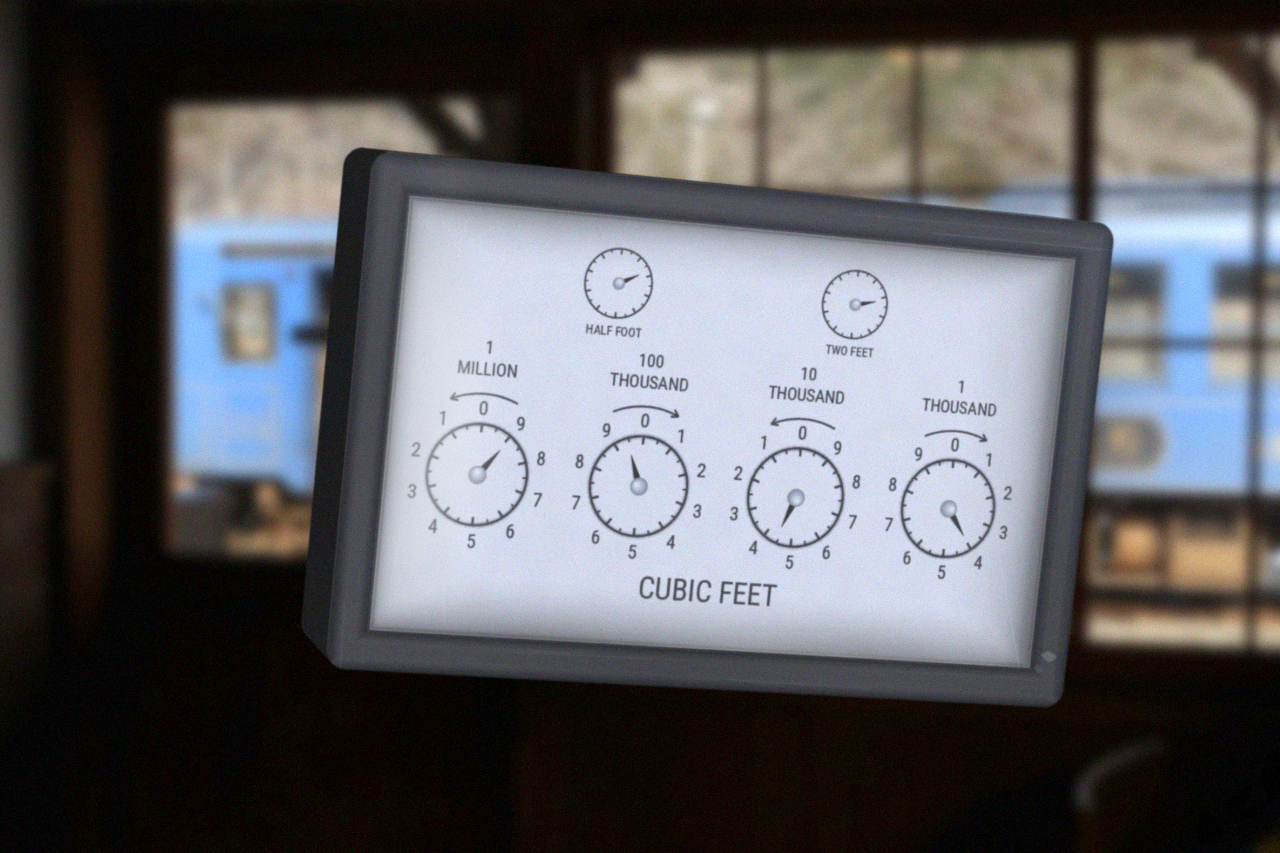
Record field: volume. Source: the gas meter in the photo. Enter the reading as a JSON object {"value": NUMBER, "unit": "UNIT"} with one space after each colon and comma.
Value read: {"value": 894400, "unit": "ft³"}
